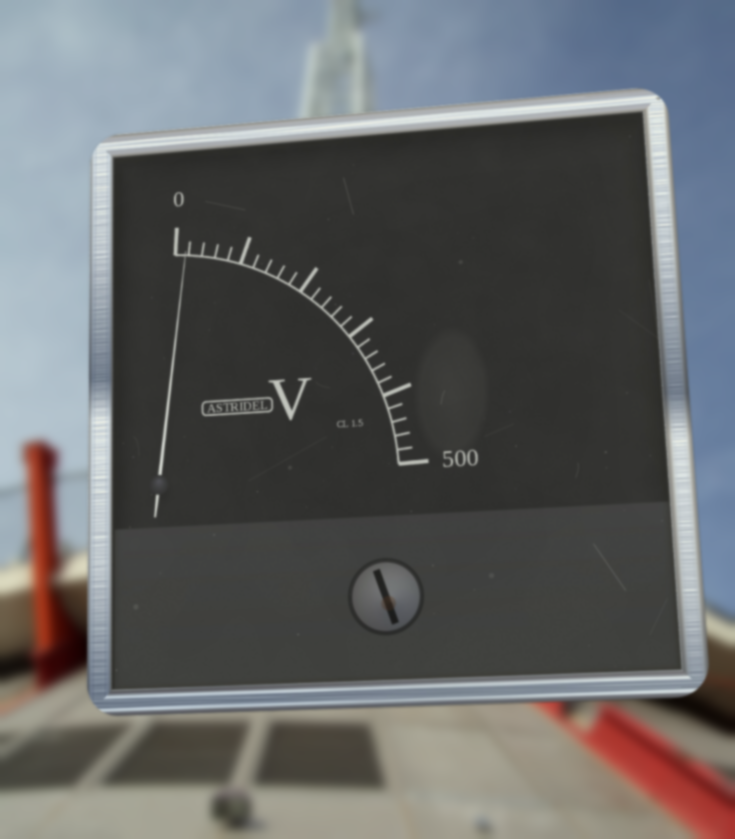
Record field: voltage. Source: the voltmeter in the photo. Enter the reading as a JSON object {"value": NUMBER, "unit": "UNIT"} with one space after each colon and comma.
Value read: {"value": 20, "unit": "V"}
